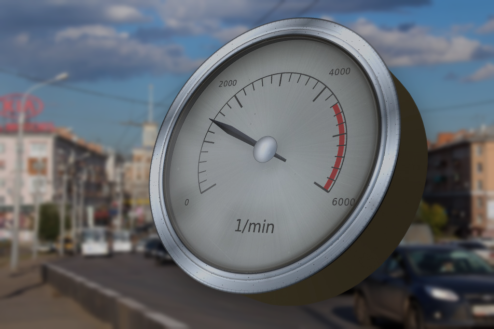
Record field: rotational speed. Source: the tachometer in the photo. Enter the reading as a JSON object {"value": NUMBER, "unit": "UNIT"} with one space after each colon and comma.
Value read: {"value": 1400, "unit": "rpm"}
